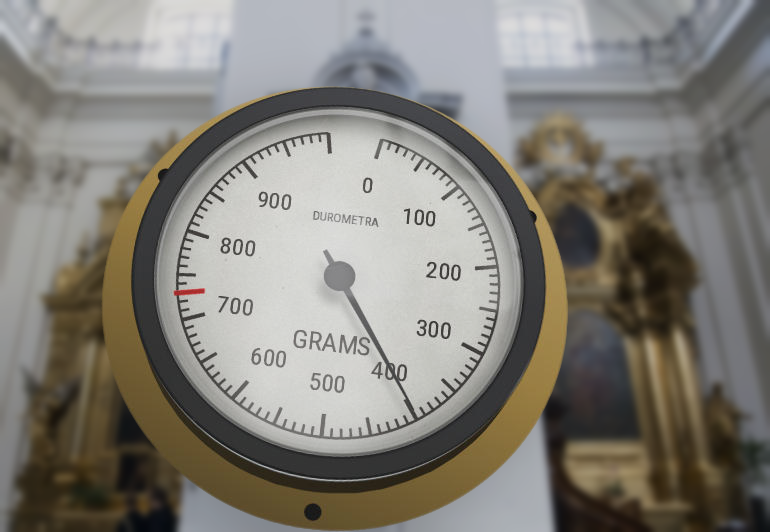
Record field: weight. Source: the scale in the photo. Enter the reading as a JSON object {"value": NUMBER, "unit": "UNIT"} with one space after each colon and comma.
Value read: {"value": 400, "unit": "g"}
